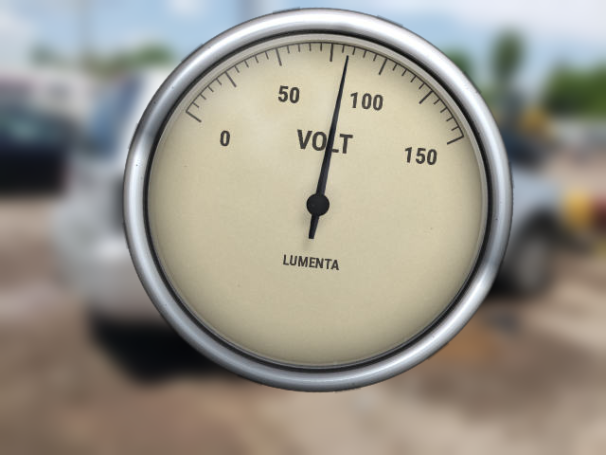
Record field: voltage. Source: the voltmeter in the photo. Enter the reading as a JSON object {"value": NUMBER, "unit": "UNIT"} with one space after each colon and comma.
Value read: {"value": 82.5, "unit": "V"}
